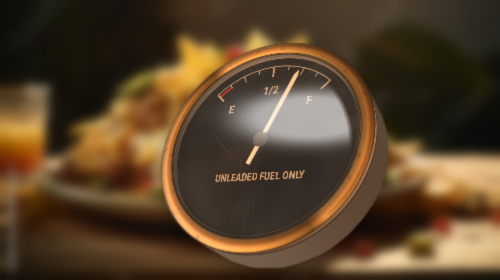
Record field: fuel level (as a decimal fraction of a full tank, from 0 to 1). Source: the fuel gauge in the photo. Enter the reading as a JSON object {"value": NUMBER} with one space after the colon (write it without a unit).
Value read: {"value": 0.75}
